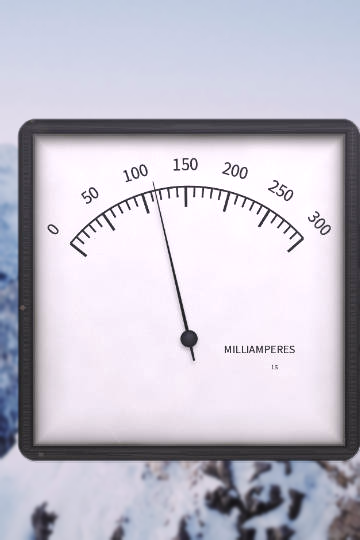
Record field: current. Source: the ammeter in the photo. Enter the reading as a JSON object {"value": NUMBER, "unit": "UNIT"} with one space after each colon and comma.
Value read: {"value": 115, "unit": "mA"}
